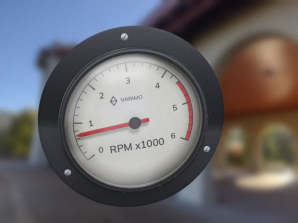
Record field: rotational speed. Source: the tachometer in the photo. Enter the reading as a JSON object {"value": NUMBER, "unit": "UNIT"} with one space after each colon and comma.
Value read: {"value": 700, "unit": "rpm"}
